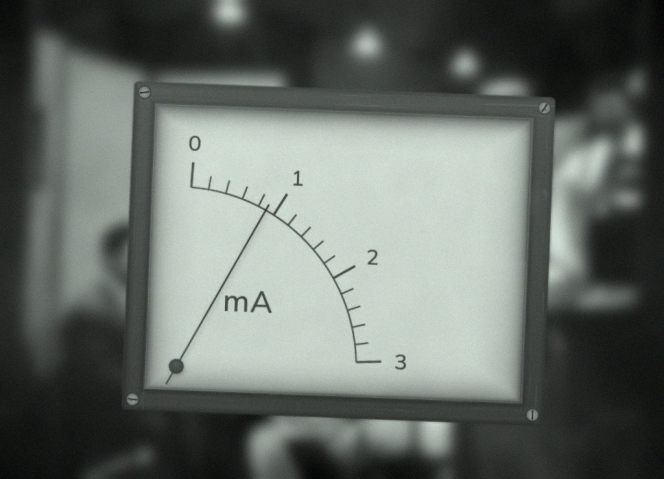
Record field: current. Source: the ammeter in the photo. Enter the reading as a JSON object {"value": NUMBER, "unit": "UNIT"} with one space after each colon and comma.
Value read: {"value": 0.9, "unit": "mA"}
